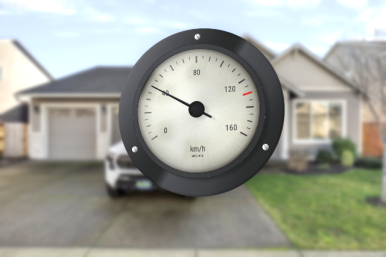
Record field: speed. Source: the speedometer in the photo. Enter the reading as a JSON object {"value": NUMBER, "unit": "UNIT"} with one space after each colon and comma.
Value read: {"value": 40, "unit": "km/h"}
